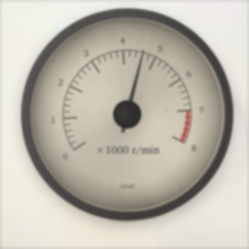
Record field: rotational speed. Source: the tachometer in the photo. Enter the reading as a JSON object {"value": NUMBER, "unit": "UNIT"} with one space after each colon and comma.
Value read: {"value": 4600, "unit": "rpm"}
